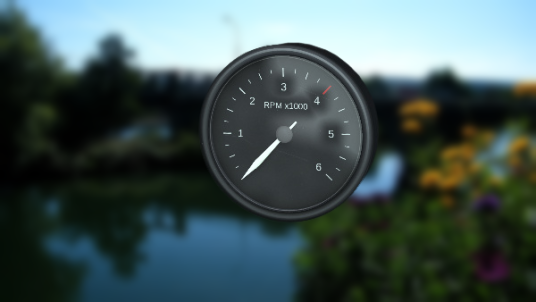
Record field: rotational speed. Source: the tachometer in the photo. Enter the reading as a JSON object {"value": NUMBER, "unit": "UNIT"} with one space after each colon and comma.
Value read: {"value": 0, "unit": "rpm"}
